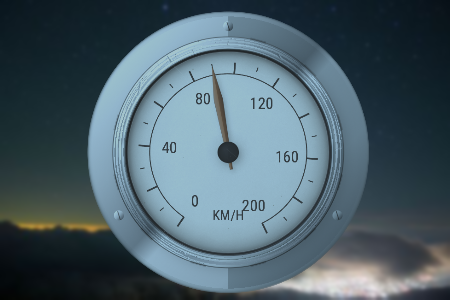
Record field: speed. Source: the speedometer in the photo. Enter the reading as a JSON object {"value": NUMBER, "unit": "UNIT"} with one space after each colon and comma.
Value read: {"value": 90, "unit": "km/h"}
